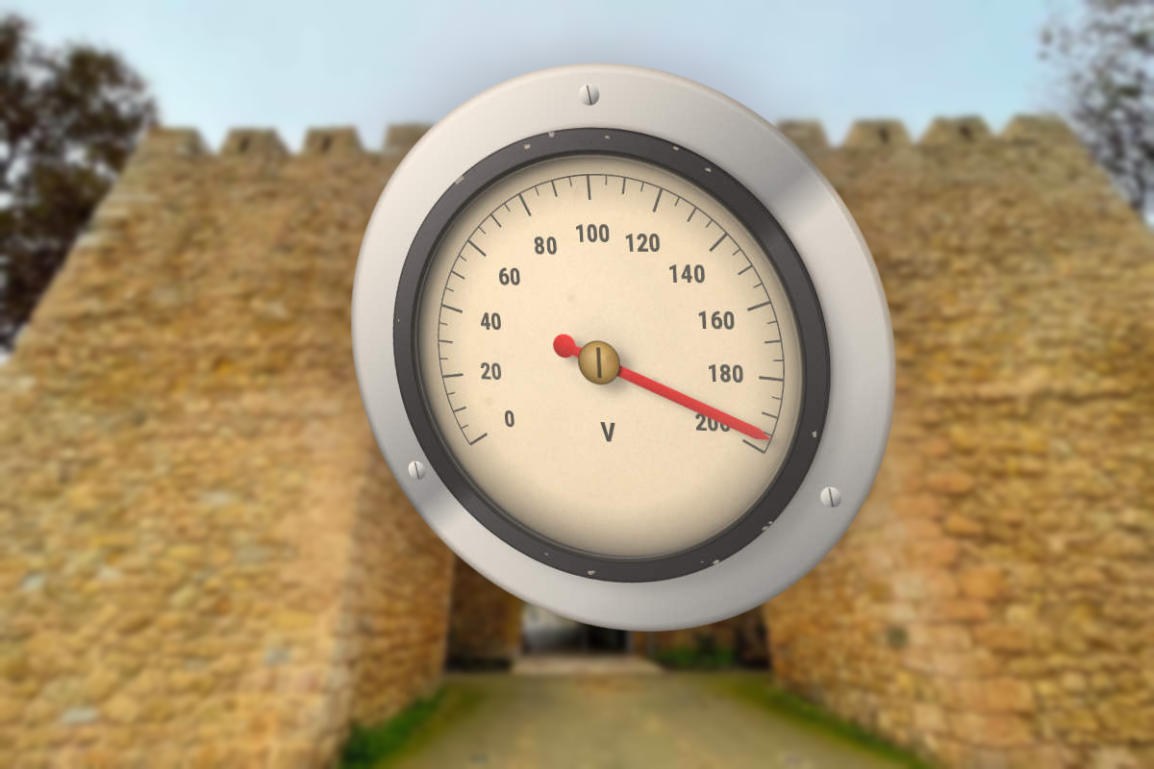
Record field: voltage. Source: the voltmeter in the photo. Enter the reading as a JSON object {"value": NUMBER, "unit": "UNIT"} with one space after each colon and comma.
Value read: {"value": 195, "unit": "V"}
